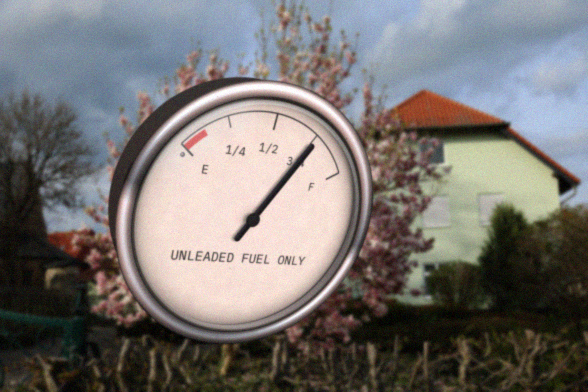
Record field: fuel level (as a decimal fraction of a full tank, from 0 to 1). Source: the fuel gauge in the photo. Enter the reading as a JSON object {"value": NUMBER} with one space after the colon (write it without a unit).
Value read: {"value": 0.75}
